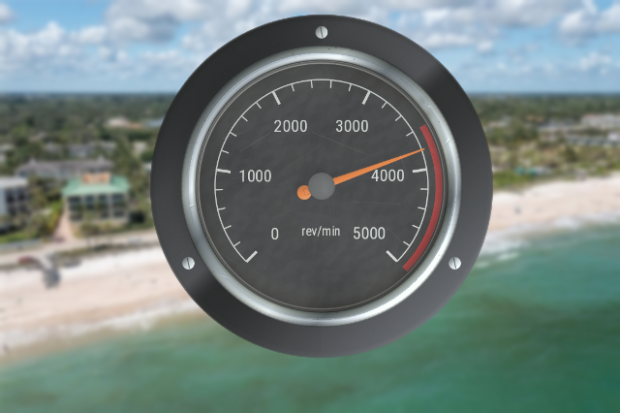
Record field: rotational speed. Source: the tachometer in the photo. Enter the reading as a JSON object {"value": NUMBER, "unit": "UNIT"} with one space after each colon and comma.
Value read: {"value": 3800, "unit": "rpm"}
